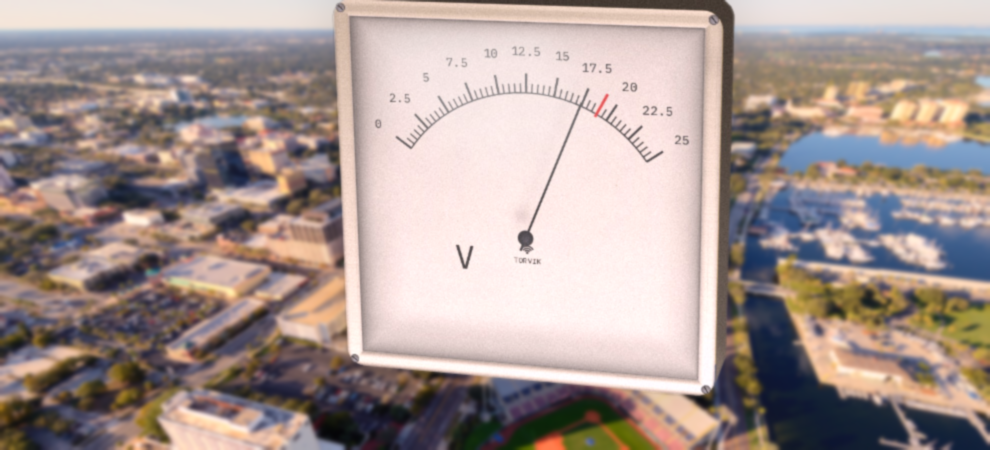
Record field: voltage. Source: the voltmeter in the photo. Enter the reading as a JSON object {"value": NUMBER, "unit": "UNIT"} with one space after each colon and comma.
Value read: {"value": 17.5, "unit": "V"}
